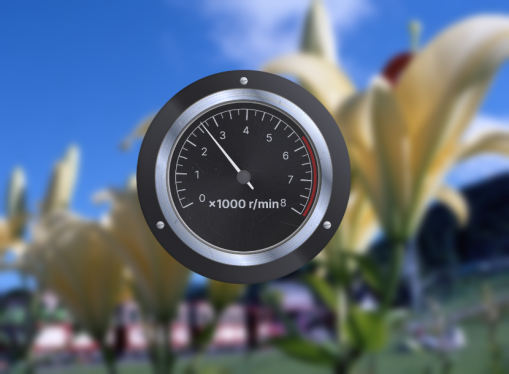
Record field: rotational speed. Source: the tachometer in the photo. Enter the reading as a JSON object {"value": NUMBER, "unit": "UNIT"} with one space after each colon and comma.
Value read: {"value": 2625, "unit": "rpm"}
